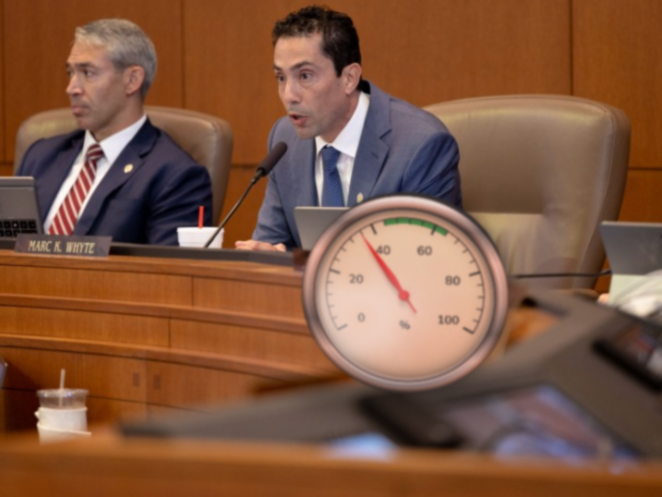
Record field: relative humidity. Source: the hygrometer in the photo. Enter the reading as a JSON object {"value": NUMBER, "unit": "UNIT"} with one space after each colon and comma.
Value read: {"value": 36, "unit": "%"}
